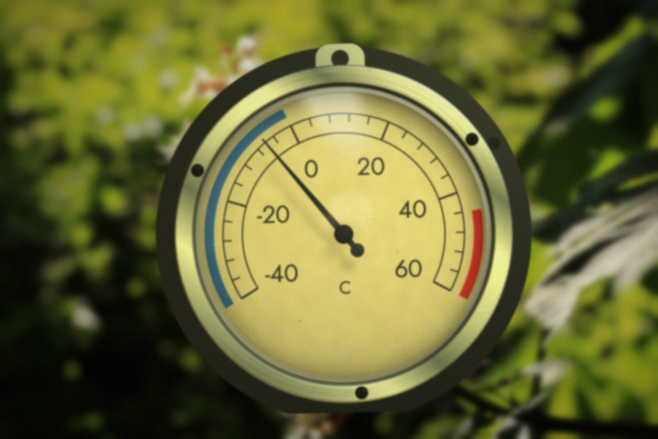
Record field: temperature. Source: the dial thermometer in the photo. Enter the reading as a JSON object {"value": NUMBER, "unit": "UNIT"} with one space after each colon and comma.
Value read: {"value": -6, "unit": "°C"}
